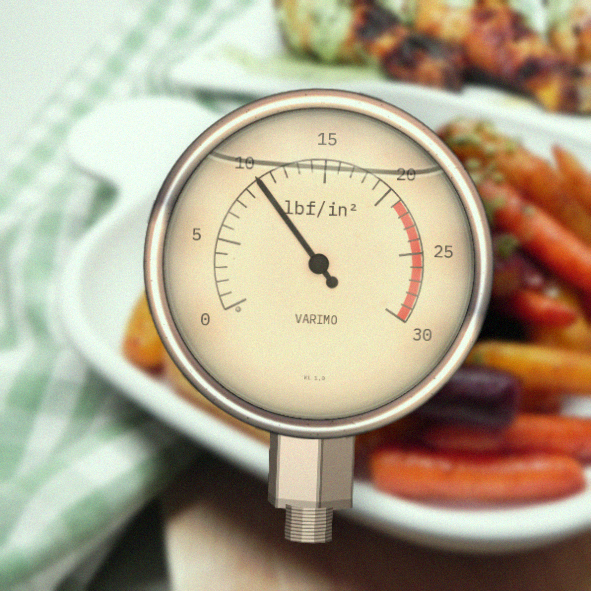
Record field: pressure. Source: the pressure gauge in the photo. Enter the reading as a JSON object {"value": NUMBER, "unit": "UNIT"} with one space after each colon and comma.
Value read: {"value": 10, "unit": "psi"}
